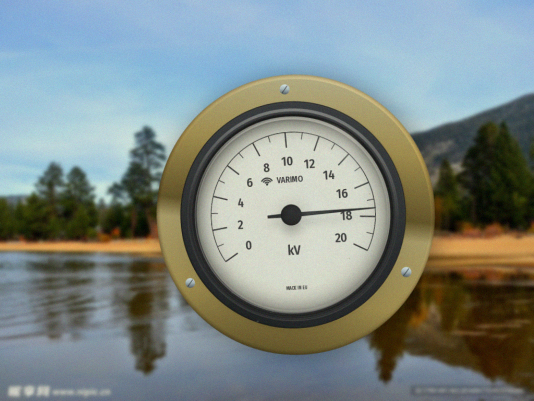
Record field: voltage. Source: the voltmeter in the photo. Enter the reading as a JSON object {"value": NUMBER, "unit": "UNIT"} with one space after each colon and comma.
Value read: {"value": 17.5, "unit": "kV"}
